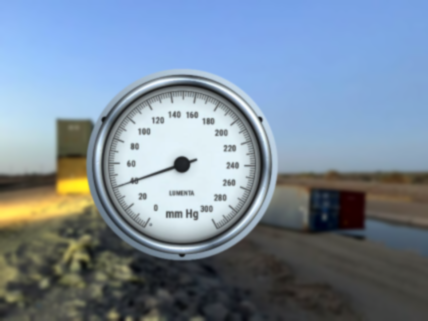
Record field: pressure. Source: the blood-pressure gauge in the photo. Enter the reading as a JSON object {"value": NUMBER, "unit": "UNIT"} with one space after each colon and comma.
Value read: {"value": 40, "unit": "mmHg"}
